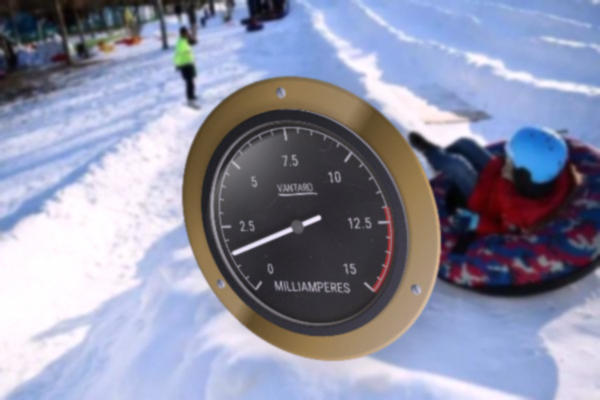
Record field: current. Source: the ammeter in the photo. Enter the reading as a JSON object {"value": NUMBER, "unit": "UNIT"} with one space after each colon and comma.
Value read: {"value": 1.5, "unit": "mA"}
